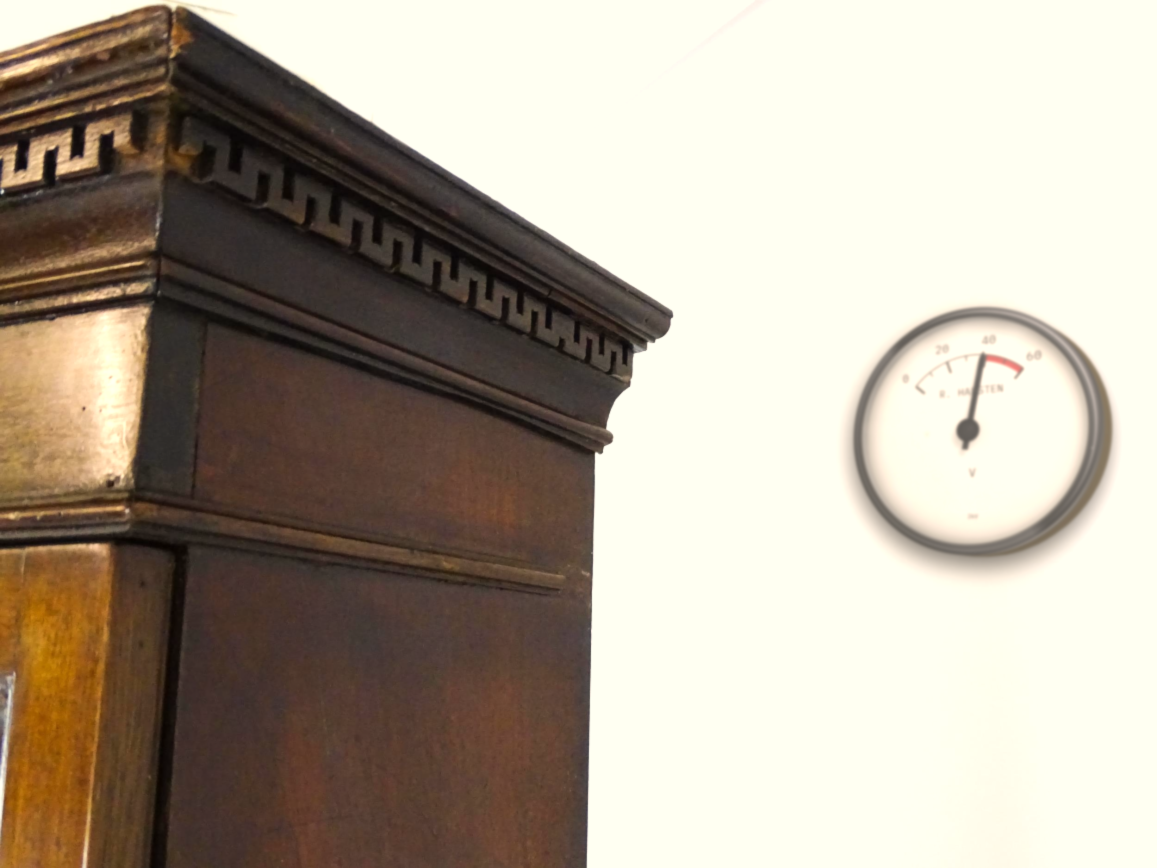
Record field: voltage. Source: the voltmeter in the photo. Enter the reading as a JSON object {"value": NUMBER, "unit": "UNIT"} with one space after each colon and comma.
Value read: {"value": 40, "unit": "V"}
